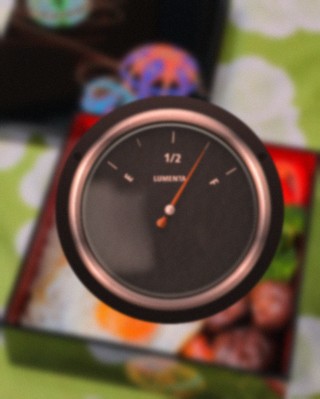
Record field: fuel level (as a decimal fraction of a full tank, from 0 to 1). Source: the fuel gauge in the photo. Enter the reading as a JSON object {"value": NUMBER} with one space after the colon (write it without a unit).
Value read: {"value": 0.75}
